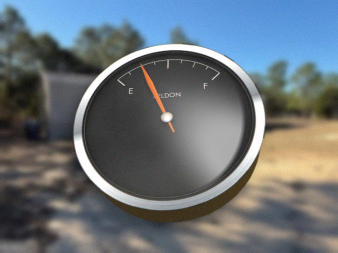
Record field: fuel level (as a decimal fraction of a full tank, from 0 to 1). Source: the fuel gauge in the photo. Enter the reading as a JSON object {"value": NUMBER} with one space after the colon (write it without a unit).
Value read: {"value": 0.25}
